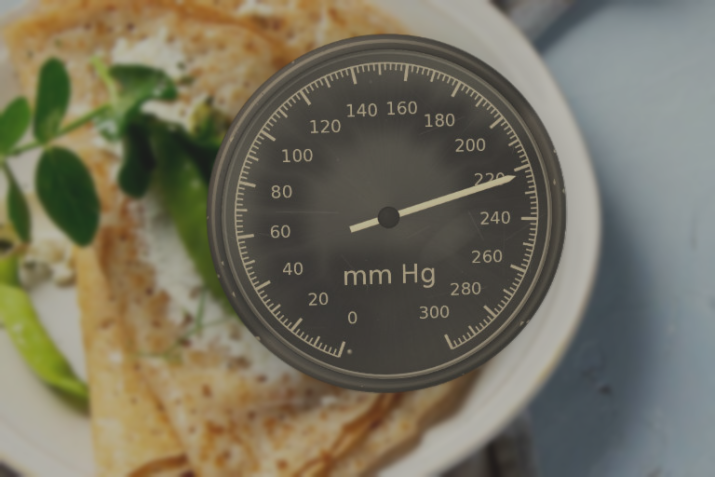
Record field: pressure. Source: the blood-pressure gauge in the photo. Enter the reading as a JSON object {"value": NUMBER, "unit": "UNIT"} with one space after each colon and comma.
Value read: {"value": 222, "unit": "mmHg"}
